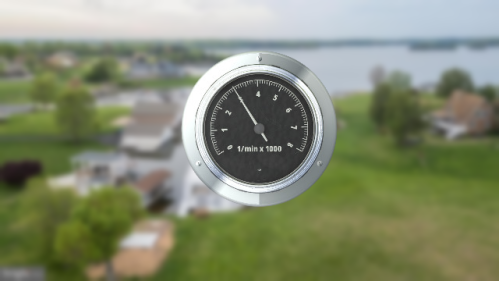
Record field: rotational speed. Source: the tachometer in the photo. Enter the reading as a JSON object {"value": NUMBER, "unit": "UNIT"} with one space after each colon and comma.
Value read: {"value": 3000, "unit": "rpm"}
